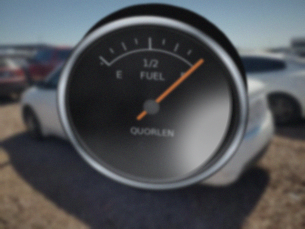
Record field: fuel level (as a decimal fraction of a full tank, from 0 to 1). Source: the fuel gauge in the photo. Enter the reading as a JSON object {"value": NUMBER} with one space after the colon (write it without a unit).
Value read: {"value": 1}
